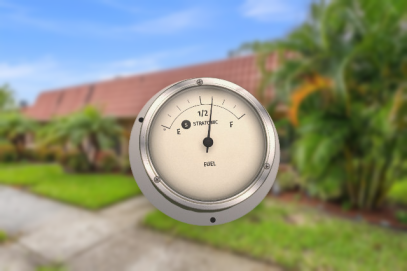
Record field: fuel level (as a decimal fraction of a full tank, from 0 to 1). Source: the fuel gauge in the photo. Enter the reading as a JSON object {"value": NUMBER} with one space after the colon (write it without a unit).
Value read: {"value": 0.625}
